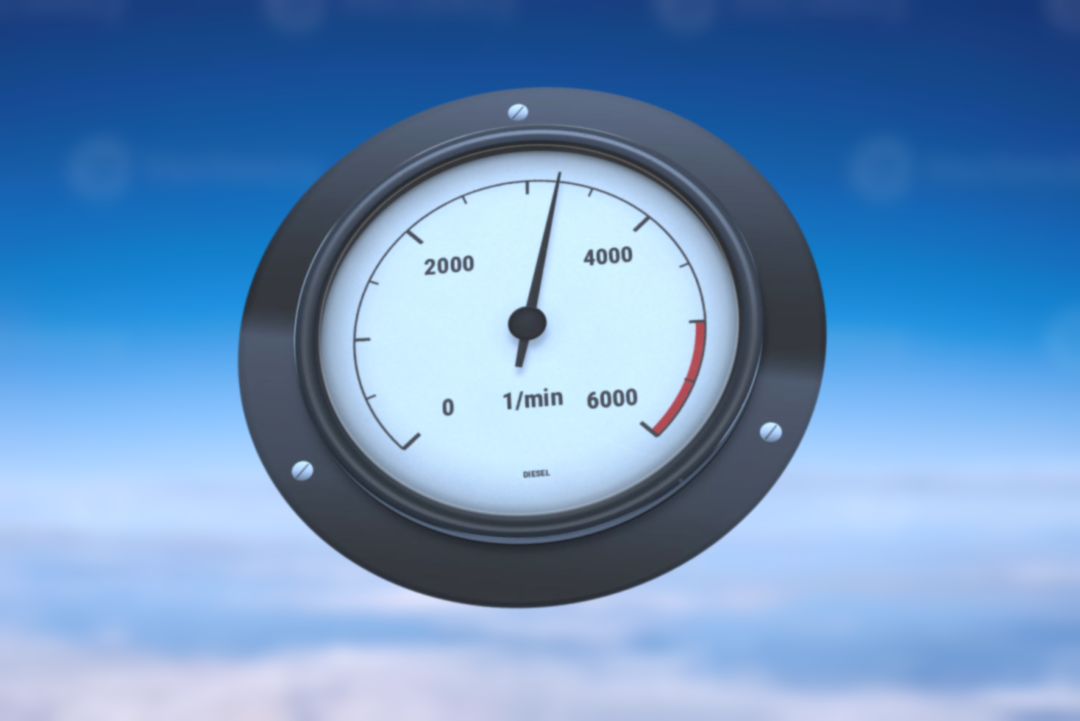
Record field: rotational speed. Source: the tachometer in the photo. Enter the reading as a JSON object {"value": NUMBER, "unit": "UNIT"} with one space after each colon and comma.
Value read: {"value": 3250, "unit": "rpm"}
